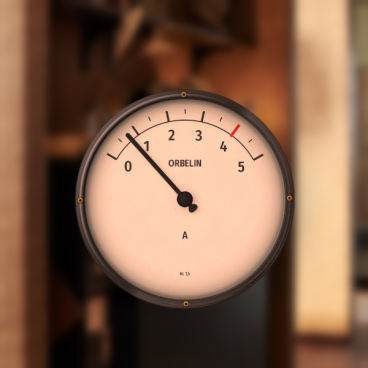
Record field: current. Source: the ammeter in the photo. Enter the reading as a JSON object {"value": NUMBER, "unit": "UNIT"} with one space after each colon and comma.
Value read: {"value": 0.75, "unit": "A"}
